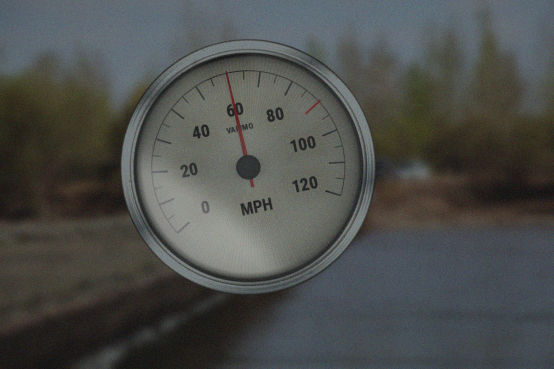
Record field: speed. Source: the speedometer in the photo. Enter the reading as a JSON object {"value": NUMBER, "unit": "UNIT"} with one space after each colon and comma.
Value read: {"value": 60, "unit": "mph"}
